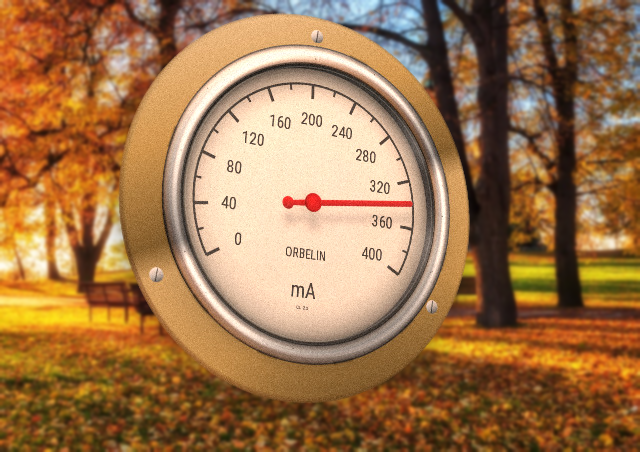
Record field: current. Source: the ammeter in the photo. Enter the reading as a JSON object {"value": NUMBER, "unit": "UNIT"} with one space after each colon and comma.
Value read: {"value": 340, "unit": "mA"}
